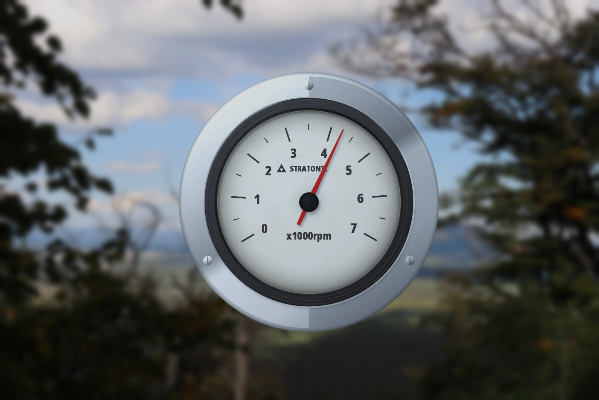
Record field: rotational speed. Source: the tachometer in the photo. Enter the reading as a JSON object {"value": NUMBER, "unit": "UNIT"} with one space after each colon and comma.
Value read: {"value": 4250, "unit": "rpm"}
